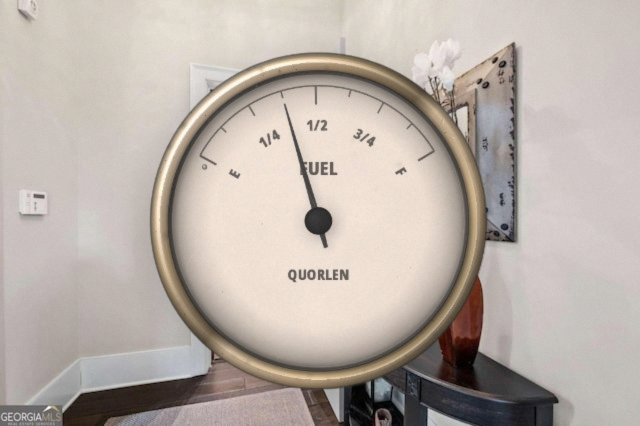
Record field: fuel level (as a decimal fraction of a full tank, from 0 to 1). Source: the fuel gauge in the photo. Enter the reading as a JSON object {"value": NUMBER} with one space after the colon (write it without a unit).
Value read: {"value": 0.375}
